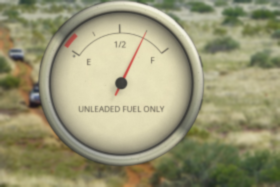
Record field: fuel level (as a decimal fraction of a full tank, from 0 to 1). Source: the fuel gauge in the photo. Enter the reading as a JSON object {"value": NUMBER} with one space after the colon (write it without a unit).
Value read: {"value": 0.75}
